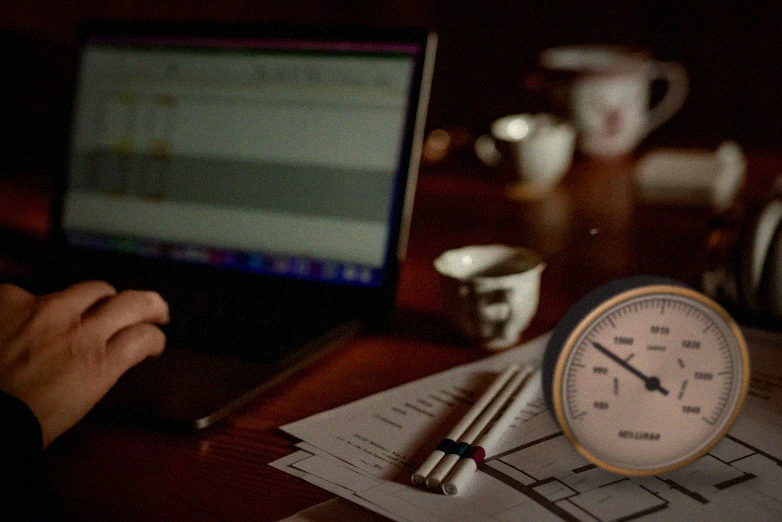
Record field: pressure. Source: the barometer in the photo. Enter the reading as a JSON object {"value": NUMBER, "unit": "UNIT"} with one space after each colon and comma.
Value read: {"value": 995, "unit": "mbar"}
